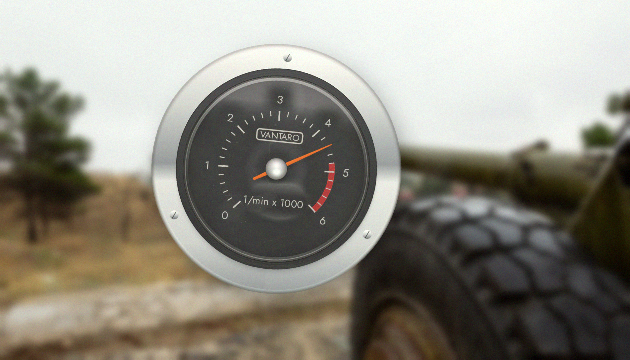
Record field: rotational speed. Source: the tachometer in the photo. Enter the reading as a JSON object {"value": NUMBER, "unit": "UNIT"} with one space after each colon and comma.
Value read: {"value": 4400, "unit": "rpm"}
